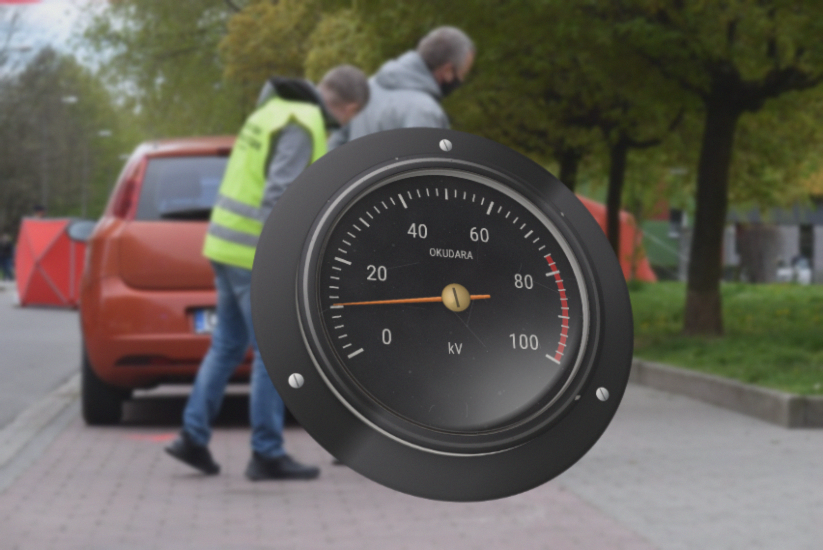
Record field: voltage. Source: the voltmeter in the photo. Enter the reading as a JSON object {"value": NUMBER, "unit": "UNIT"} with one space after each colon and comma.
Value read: {"value": 10, "unit": "kV"}
